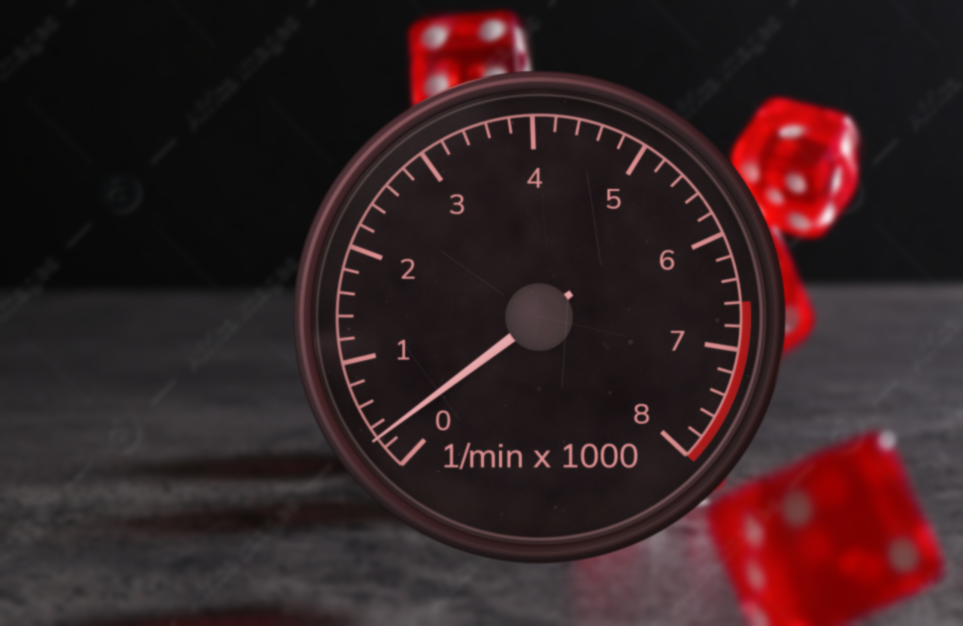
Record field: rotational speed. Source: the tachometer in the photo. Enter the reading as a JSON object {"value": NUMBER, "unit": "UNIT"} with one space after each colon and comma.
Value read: {"value": 300, "unit": "rpm"}
